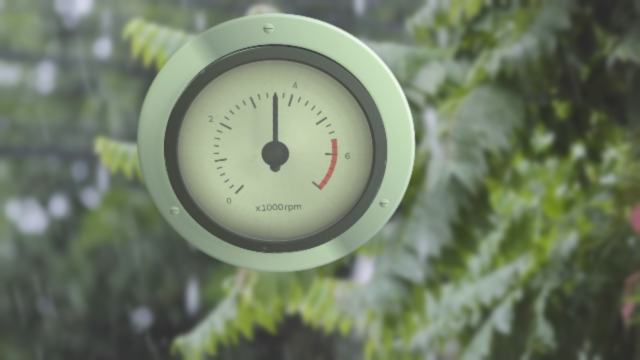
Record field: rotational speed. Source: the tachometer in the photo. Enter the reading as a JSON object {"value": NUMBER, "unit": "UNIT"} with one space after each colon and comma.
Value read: {"value": 3600, "unit": "rpm"}
